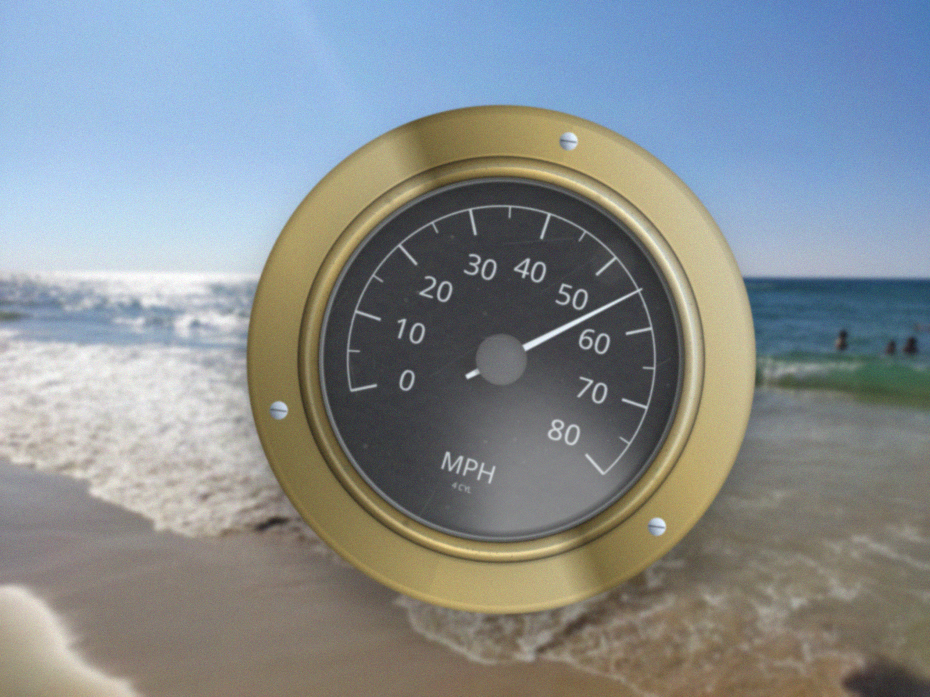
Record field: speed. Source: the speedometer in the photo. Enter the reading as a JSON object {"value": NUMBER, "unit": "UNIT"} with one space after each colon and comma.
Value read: {"value": 55, "unit": "mph"}
